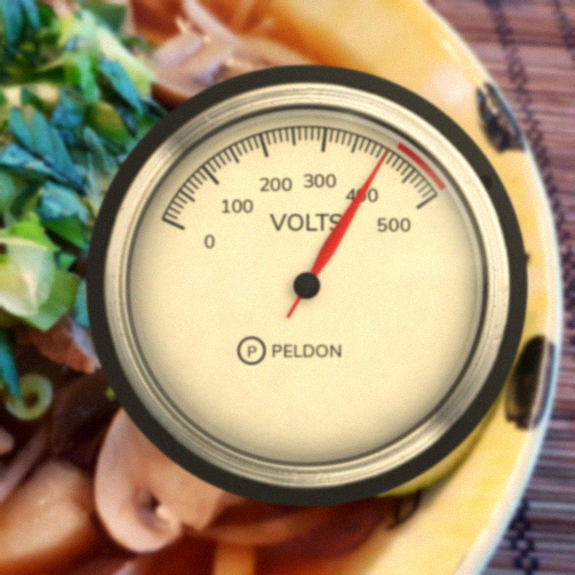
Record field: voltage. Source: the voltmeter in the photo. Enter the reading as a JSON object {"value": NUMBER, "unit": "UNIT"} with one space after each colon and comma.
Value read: {"value": 400, "unit": "V"}
